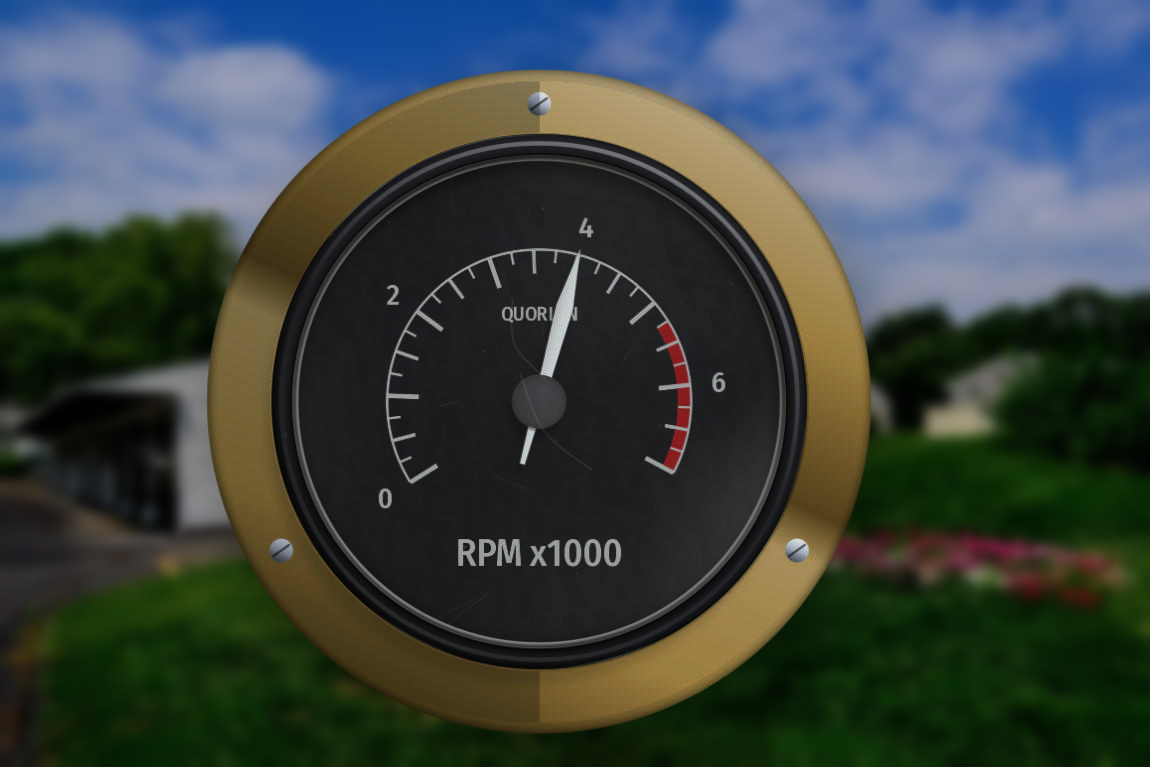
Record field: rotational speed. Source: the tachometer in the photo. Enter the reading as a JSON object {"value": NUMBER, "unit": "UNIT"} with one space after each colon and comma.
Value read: {"value": 4000, "unit": "rpm"}
